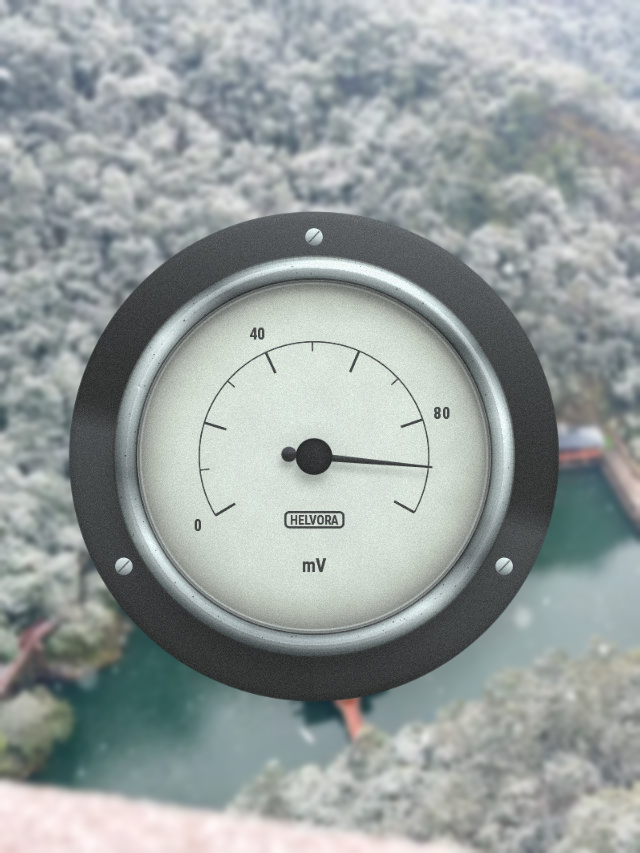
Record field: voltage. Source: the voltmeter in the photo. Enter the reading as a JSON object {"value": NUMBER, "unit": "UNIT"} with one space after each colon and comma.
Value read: {"value": 90, "unit": "mV"}
